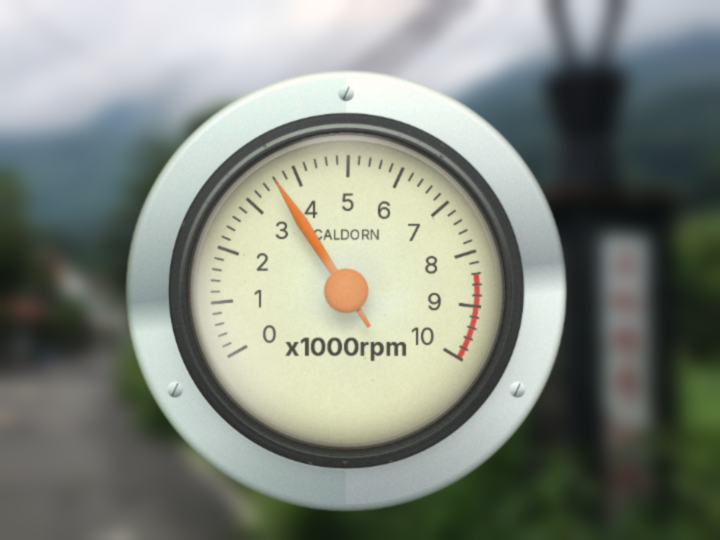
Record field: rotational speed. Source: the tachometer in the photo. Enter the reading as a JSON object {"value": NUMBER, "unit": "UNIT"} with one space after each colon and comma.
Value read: {"value": 3600, "unit": "rpm"}
